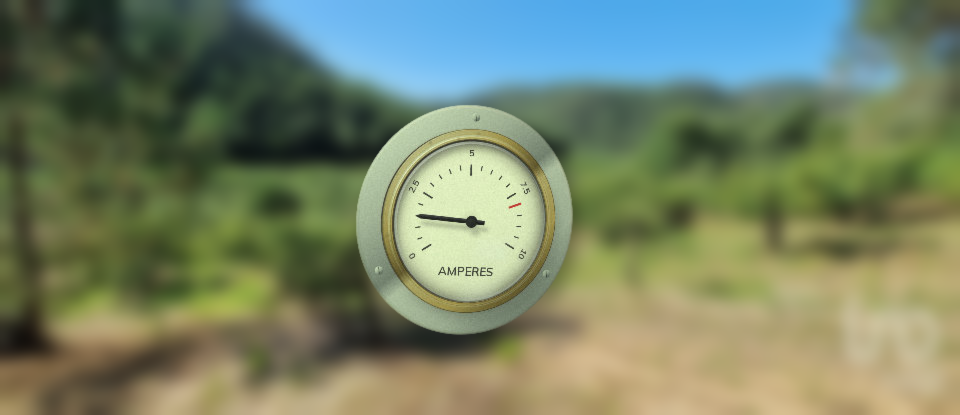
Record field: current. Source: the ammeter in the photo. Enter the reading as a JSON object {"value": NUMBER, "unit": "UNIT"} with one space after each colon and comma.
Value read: {"value": 1.5, "unit": "A"}
